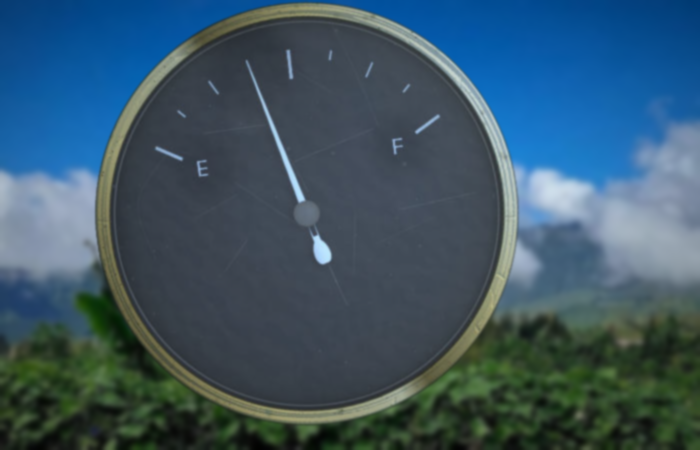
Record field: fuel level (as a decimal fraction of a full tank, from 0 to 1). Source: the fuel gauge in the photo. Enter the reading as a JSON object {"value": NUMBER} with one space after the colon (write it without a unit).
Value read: {"value": 0.375}
